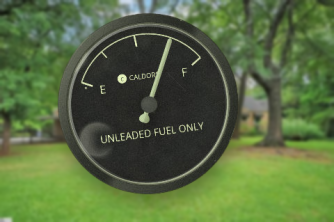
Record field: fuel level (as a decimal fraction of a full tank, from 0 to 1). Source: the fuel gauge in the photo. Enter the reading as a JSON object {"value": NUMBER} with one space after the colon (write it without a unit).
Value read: {"value": 0.75}
